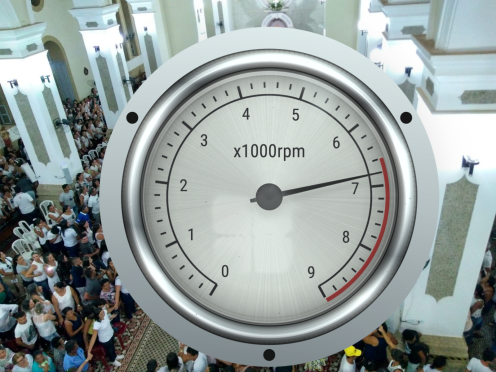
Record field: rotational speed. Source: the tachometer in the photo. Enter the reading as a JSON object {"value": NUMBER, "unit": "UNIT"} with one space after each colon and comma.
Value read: {"value": 6800, "unit": "rpm"}
